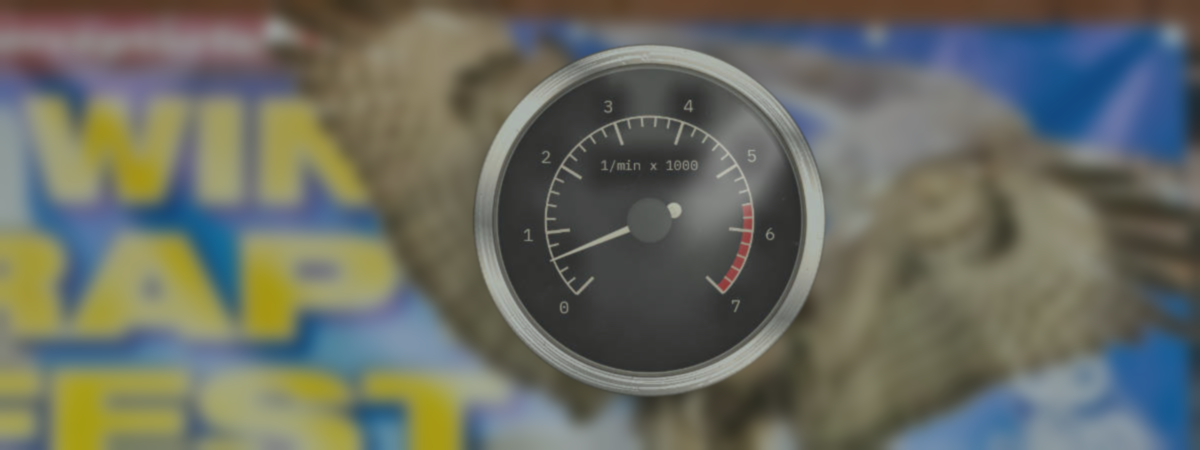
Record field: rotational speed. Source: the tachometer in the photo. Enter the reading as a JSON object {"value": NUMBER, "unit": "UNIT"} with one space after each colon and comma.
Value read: {"value": 600, "unit": "rpm"}
